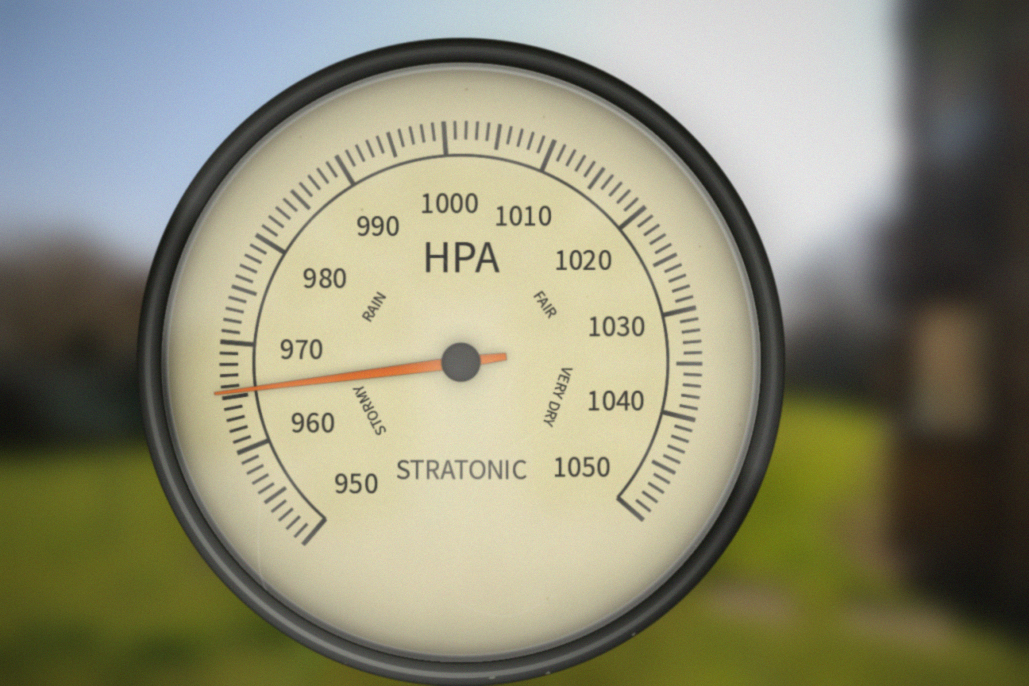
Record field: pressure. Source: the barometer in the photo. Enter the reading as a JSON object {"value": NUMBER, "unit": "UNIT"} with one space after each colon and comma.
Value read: {"value": 965.5, "unit": "hPa"}
